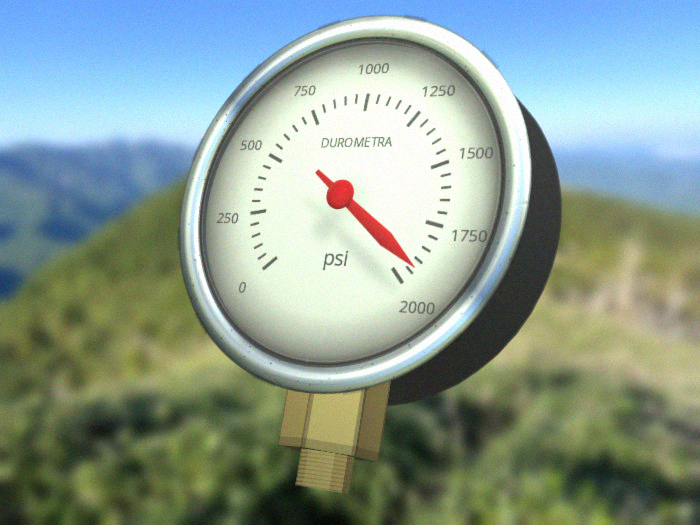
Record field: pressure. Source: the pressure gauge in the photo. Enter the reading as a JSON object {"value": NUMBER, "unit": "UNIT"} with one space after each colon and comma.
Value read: {"value": 1925, "unit": "psi"}
